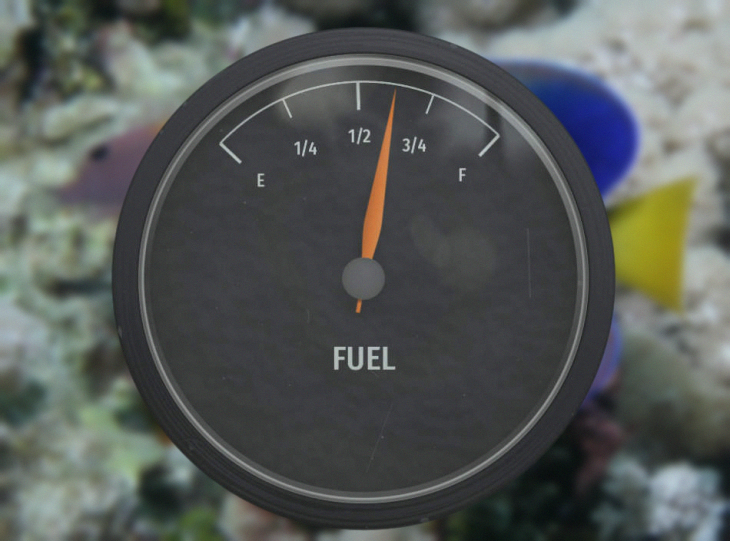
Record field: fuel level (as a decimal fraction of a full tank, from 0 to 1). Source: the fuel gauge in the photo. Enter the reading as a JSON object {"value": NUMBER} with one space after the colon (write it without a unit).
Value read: {"value": 0.625}
